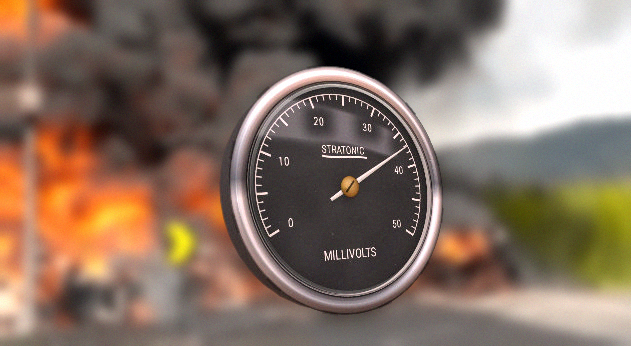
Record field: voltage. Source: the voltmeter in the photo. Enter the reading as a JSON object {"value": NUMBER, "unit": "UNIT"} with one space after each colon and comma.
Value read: {"value": 37, "unit": "mV"}
